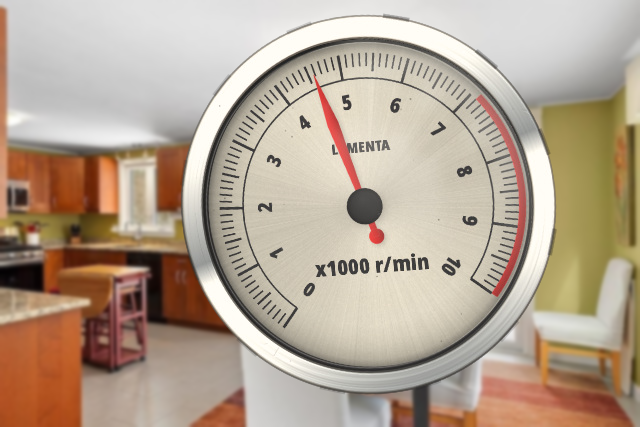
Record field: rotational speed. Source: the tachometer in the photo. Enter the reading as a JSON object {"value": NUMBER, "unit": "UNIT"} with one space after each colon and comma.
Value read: {"value": 4600, "unit": "rpm"}
